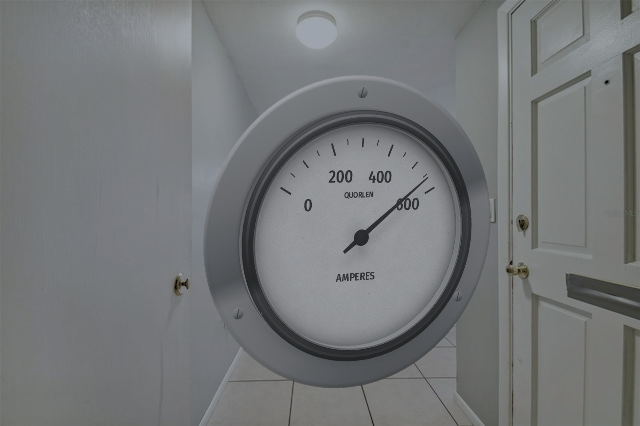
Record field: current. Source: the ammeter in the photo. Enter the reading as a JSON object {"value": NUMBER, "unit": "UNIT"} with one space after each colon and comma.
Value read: {"value": 550, "unit": "A"}
